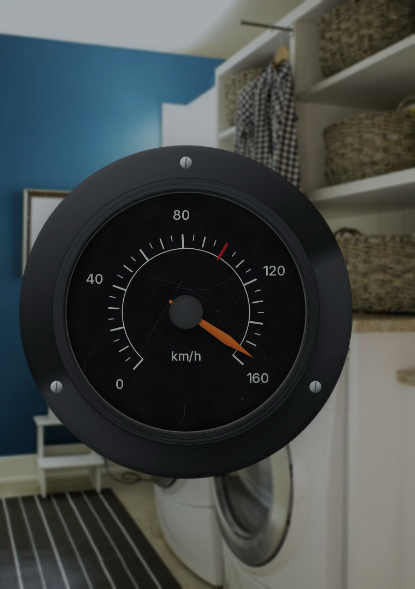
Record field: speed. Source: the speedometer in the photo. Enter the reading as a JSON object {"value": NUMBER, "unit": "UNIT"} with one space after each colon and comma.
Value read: {"value": 155, "unit": "km/h"}
